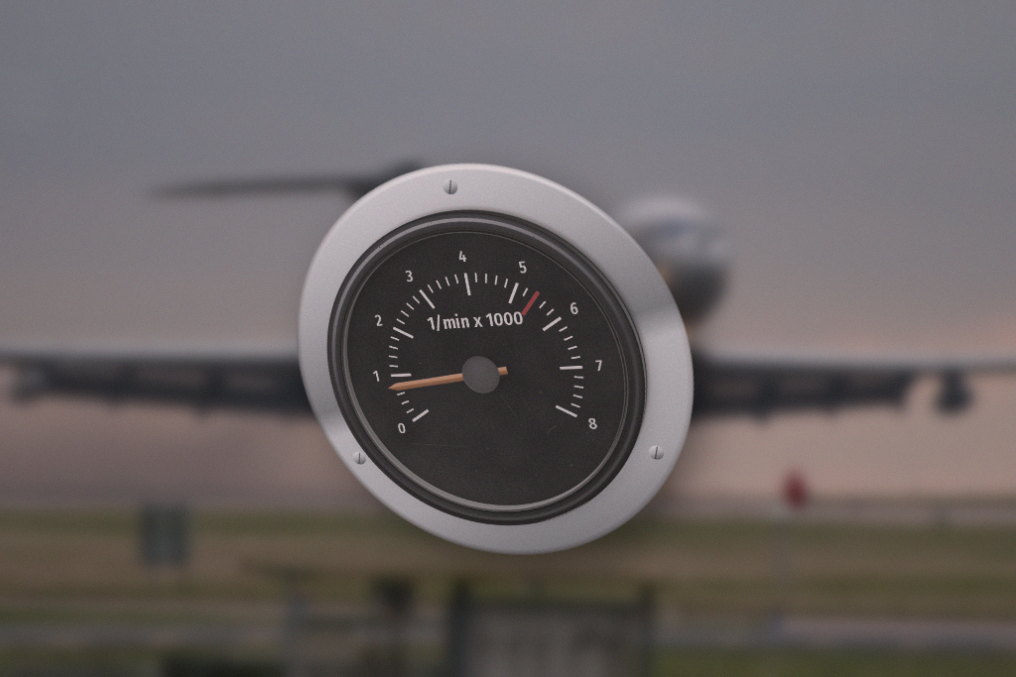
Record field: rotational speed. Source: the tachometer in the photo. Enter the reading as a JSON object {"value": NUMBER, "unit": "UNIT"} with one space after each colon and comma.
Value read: {"value": 800, "unit": "rpm"}
